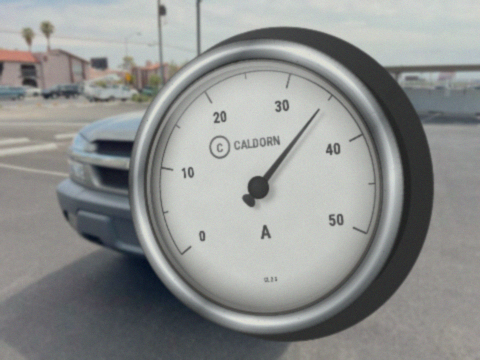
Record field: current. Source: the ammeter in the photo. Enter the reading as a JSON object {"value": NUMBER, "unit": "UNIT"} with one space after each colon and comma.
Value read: {"value": 35, "unit": "A"}
